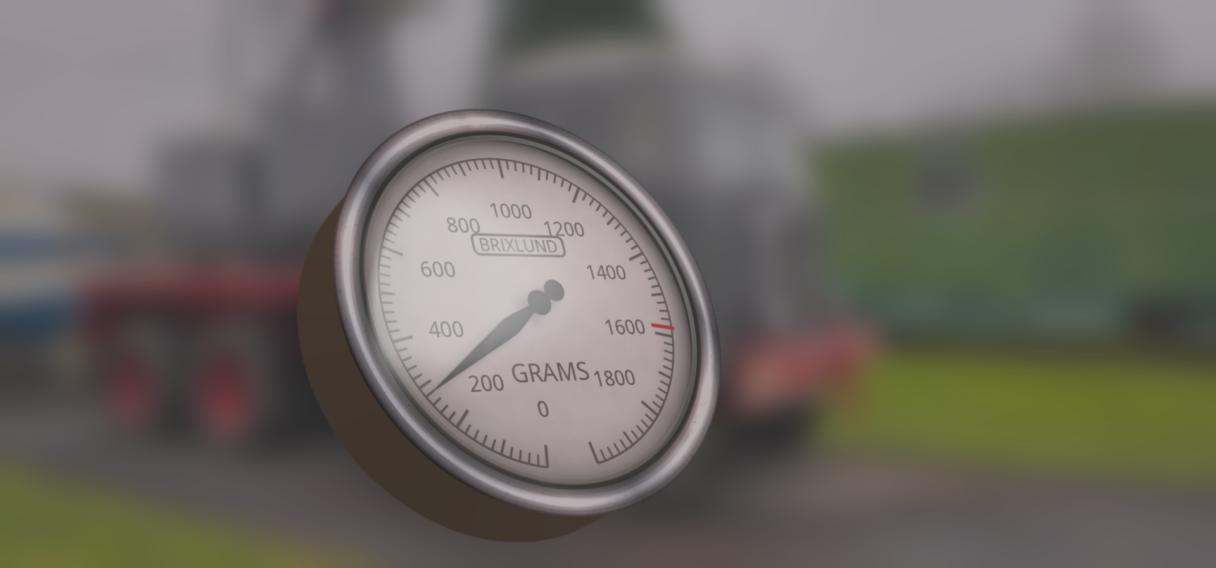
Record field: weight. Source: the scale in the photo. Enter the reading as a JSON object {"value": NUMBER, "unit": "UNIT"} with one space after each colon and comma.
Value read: {"value": 280, "unit": "g"}
